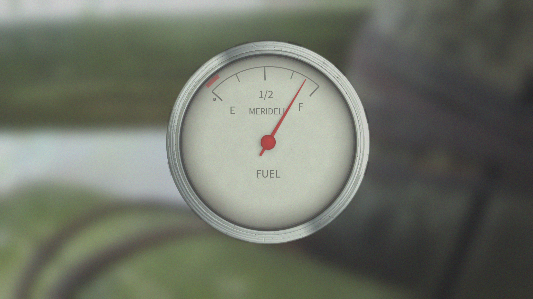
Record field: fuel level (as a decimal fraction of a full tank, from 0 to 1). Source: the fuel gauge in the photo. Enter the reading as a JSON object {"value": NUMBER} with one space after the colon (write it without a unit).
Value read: {"value": 0.875}
